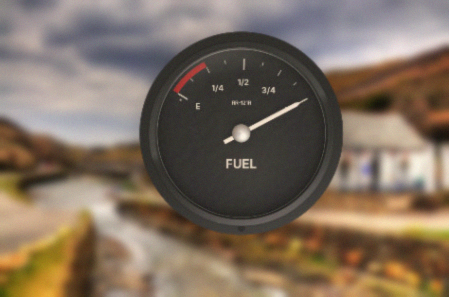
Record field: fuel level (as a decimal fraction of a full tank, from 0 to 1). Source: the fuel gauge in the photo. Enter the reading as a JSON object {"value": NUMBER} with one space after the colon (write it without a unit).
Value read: {"value": 1}
